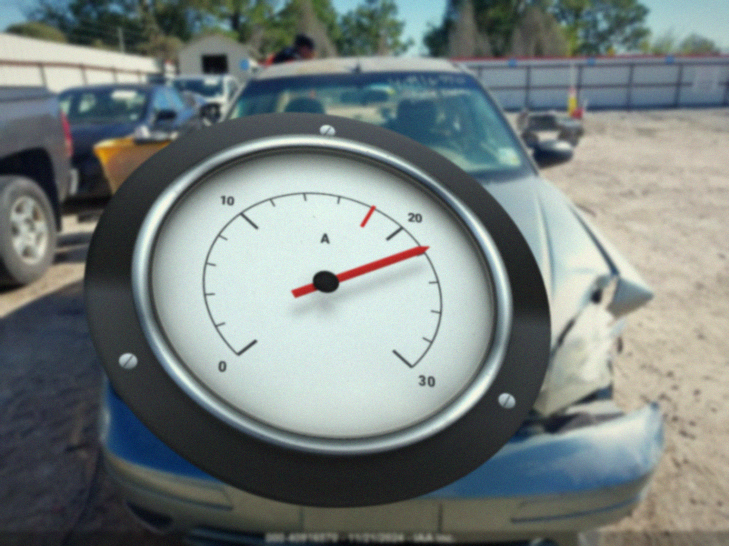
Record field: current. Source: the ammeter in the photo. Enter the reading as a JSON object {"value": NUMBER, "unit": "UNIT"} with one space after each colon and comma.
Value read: {"value": 22, "unit": "A"}
